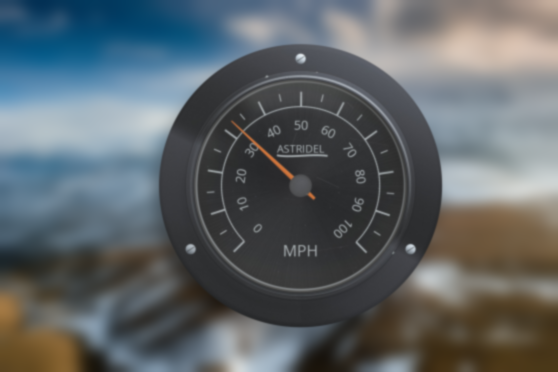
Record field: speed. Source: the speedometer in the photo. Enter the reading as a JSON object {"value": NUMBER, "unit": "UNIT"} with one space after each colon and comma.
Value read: {"value": 32.5, "unit": "mph"}
